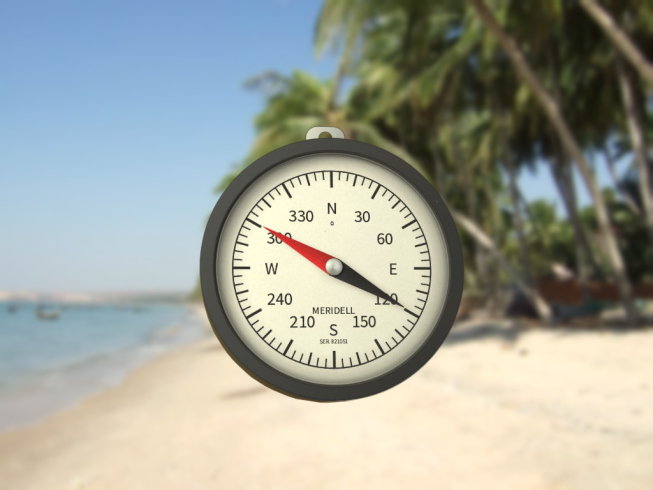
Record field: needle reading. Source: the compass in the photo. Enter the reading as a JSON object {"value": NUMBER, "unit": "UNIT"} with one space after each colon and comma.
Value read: {"value": 300, "unit": "°"}
